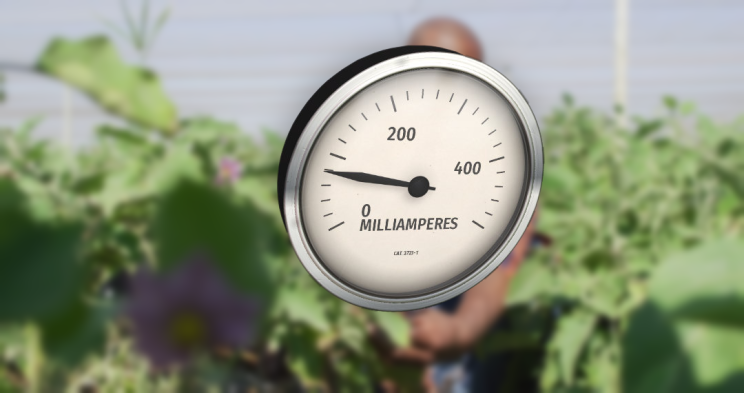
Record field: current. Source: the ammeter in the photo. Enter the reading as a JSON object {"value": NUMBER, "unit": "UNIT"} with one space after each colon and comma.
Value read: {"value": 80, "unit": "mA"}
